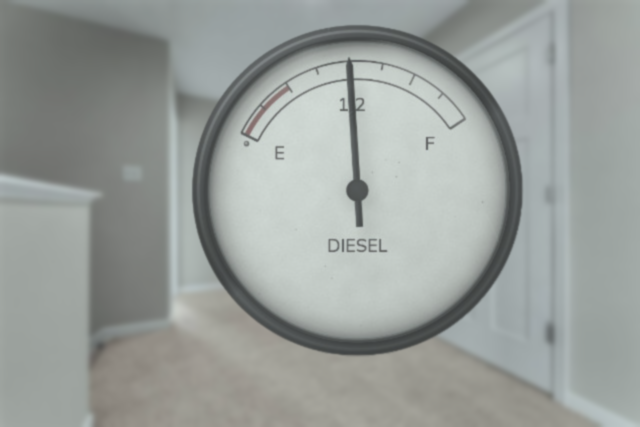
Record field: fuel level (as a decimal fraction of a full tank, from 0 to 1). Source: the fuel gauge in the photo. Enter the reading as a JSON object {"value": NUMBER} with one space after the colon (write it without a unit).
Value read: {"value": 0.5}
